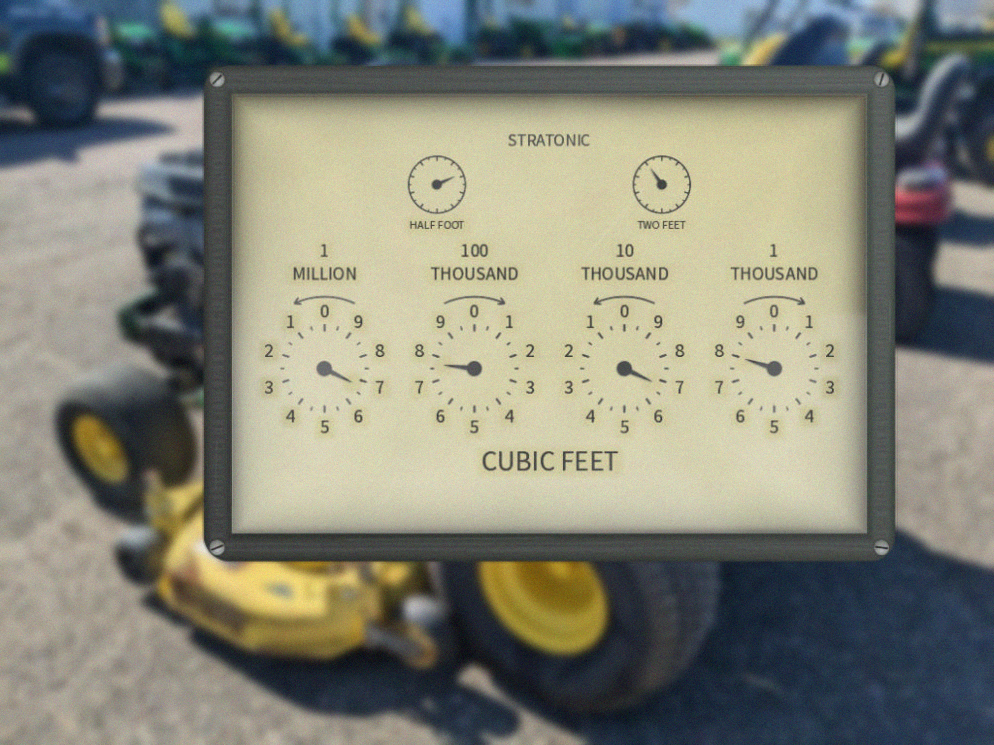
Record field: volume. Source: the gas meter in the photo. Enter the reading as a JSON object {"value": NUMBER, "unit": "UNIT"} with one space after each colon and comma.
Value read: {"value": 676800, "unit": "ft³"}
